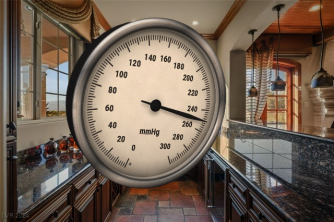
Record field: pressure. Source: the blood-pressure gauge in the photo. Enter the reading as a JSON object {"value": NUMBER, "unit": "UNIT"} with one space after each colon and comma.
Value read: {"value": 250, "unit": "mmHg"}
